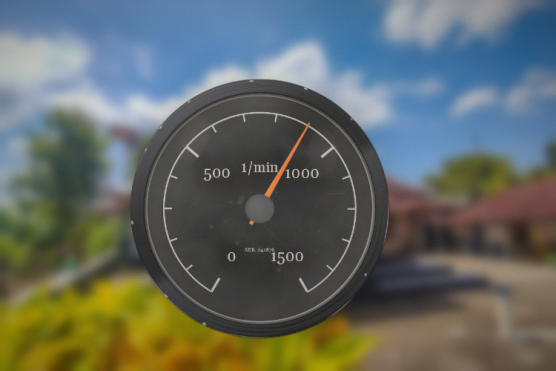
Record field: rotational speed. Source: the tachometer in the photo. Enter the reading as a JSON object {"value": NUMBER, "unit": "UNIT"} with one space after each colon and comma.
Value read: {"value": 900, "unit": "rpm"}
